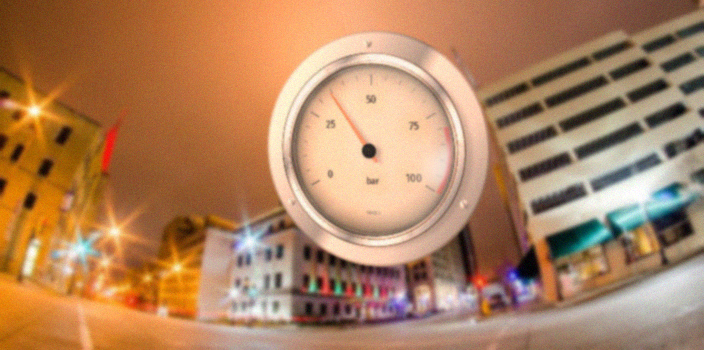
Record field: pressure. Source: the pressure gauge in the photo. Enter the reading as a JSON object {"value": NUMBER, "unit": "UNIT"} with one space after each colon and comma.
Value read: {"value": 35, "unit": "bar"}
